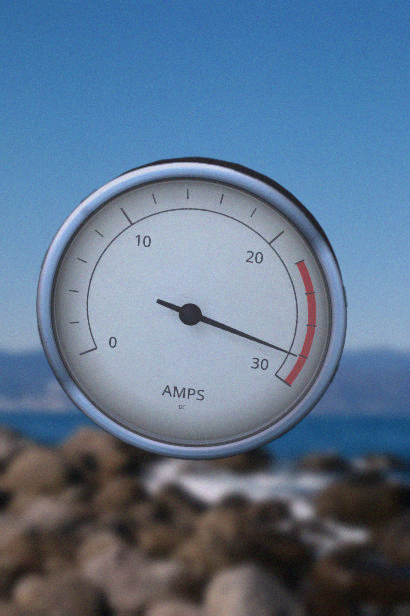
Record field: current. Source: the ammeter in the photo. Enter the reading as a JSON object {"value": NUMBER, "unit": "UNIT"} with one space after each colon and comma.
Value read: {"value": 28, "unit": "A"}
